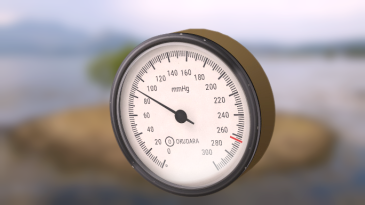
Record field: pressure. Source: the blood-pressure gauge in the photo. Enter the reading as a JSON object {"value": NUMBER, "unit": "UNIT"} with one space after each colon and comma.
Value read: {"value": 90, "unit": "mmHg"}
